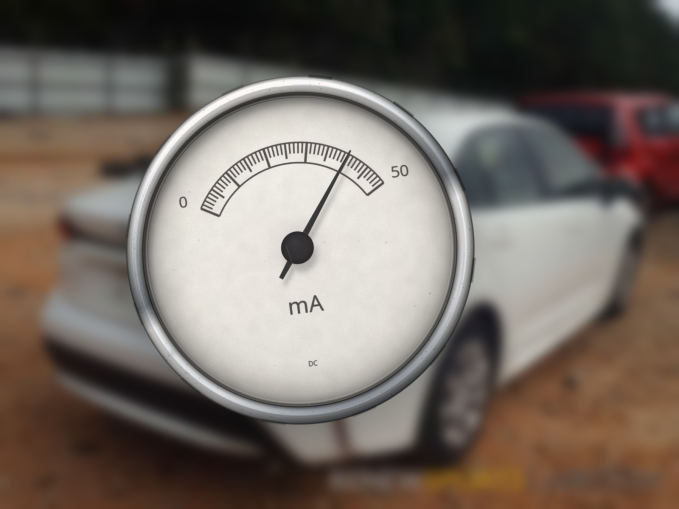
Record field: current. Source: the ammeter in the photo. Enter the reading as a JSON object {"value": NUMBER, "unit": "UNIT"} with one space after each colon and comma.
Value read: {"value": 40, "unit": "mA"}
